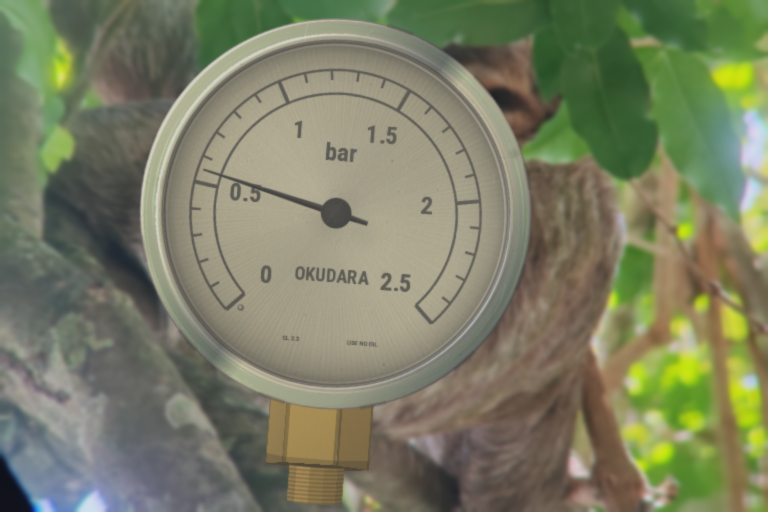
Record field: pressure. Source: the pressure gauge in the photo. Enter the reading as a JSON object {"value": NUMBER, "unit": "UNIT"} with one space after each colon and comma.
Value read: {"value": 0.55, "unit": "bar"}
